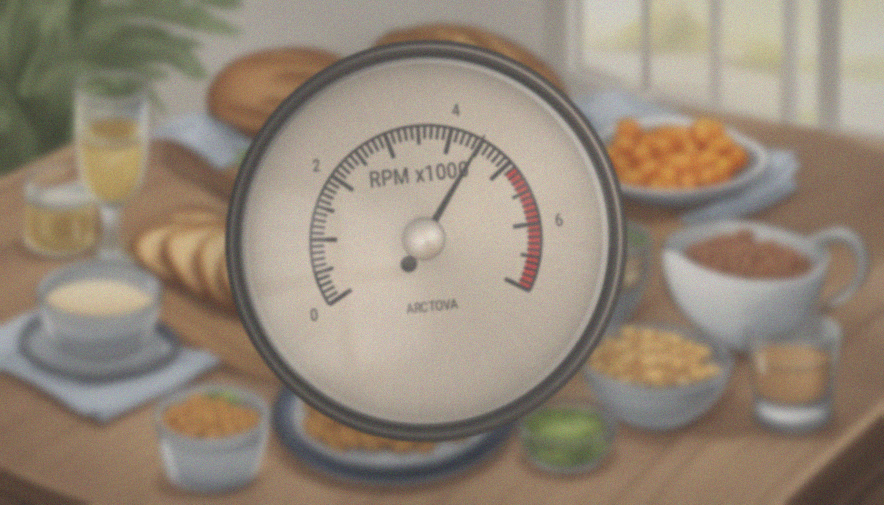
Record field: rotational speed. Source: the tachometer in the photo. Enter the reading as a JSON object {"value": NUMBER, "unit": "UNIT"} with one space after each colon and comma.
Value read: {"value": 4500, "unit": "rpm"}
